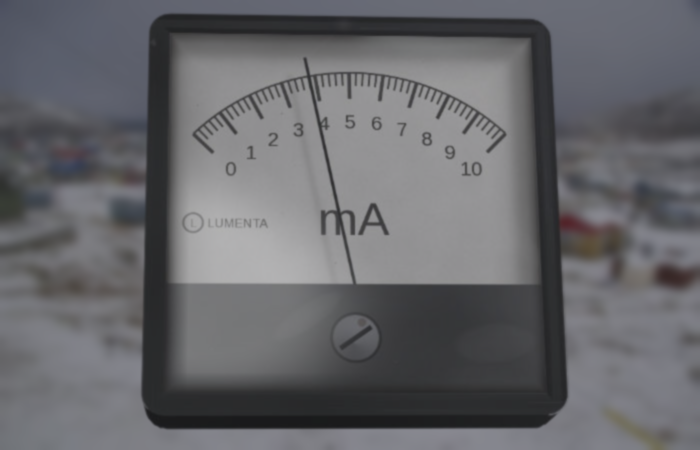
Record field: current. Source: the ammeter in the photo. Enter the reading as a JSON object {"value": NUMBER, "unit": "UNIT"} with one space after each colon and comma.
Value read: {"value": 3.8, "unit": "mA"}
